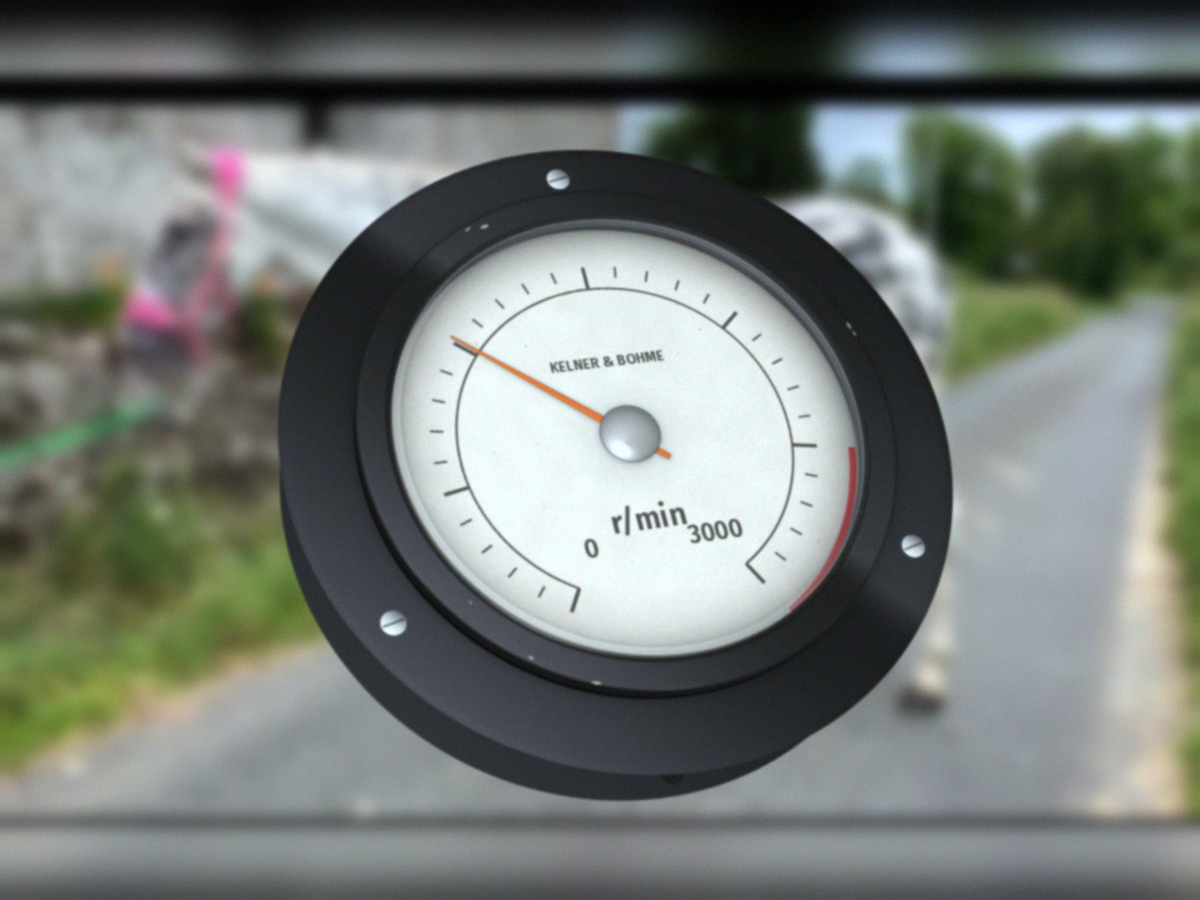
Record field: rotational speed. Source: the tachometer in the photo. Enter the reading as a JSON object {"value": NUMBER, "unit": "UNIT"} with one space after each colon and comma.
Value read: {"value": 1000, "unit": "rpm"}
